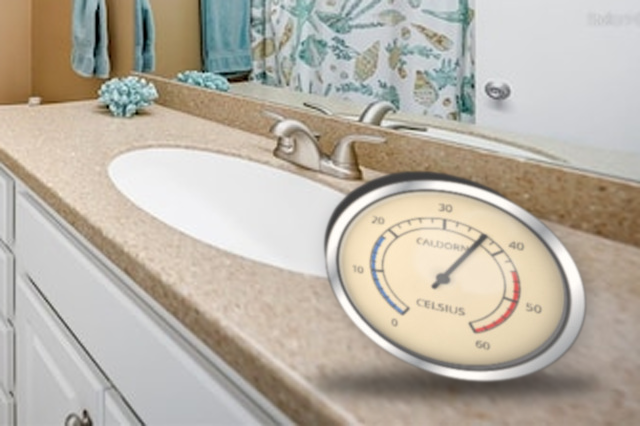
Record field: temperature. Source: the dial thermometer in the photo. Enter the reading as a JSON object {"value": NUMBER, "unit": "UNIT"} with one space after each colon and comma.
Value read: {"value": 36, "unit": "°C"}
